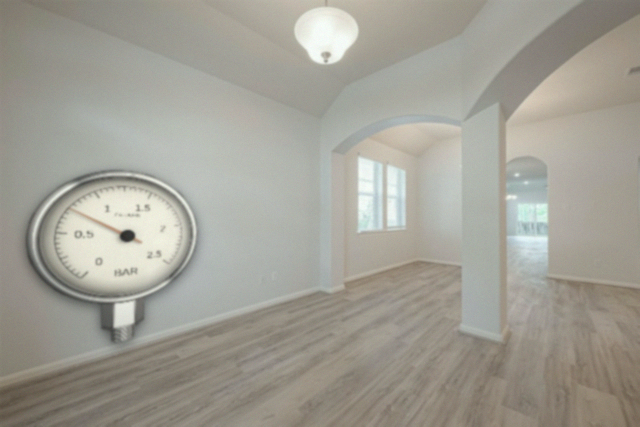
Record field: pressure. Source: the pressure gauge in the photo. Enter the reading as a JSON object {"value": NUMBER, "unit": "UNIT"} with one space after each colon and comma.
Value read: {"value": 0.75, "unit": "bar"}
